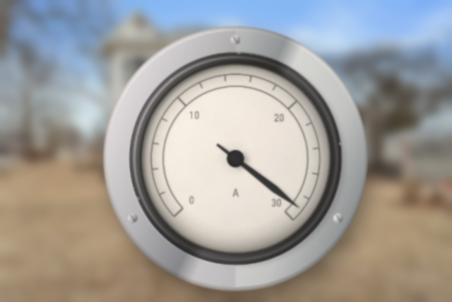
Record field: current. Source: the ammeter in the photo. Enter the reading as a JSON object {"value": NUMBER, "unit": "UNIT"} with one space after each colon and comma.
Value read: {"value": 29, "unit": "A"}
